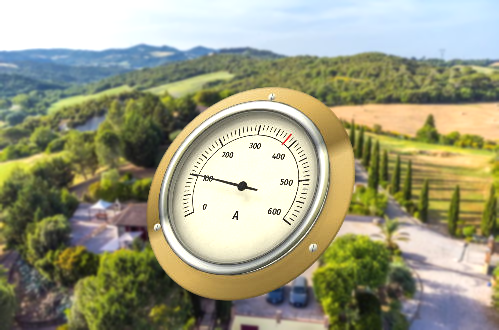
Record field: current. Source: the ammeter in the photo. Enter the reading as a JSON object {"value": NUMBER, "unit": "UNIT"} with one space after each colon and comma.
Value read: {"value": 100, "unit": "A"}
